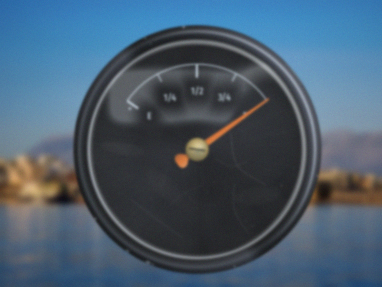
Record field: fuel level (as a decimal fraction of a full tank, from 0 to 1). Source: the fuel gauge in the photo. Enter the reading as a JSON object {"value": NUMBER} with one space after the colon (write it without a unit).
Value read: {"value": 1}
